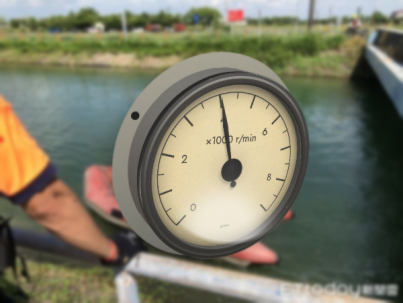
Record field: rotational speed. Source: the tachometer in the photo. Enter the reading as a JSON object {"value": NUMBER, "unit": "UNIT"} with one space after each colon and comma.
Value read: {"value": 4000, "unit": "rpm"}
